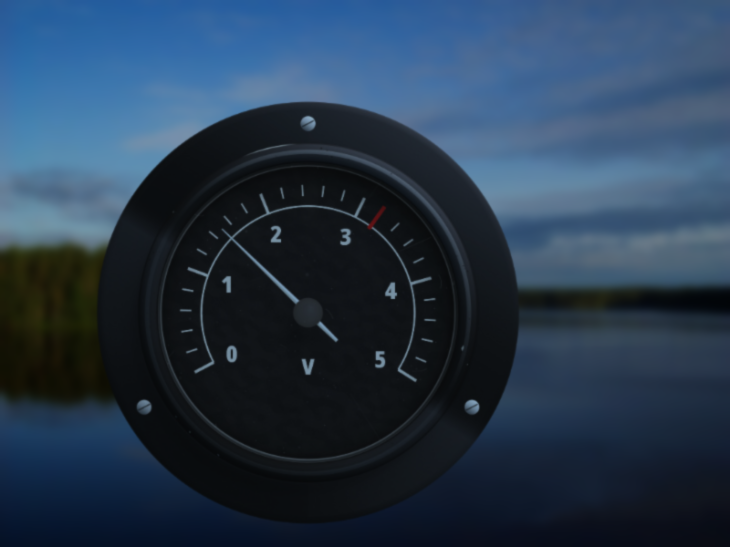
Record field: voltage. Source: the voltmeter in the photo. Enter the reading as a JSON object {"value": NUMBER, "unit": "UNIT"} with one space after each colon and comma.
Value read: {"value": 1.5, "unit": "V"}
